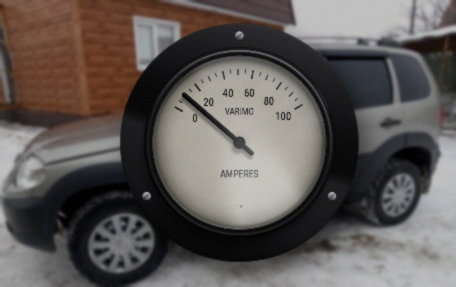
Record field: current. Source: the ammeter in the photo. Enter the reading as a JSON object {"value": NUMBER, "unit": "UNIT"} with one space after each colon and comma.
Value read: {"value": 10, "unit": "A"}
